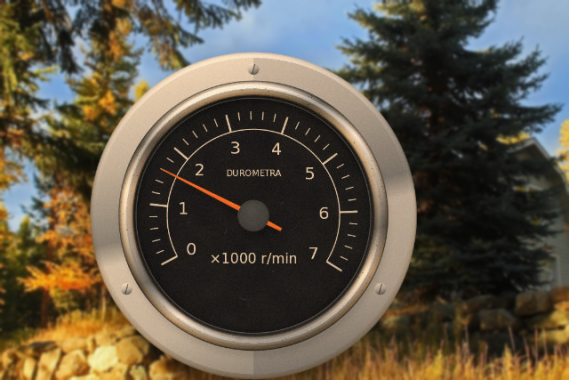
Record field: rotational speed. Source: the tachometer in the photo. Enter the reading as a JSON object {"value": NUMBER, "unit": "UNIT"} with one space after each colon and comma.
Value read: {"value": 1600, "unit": "rpm"}
